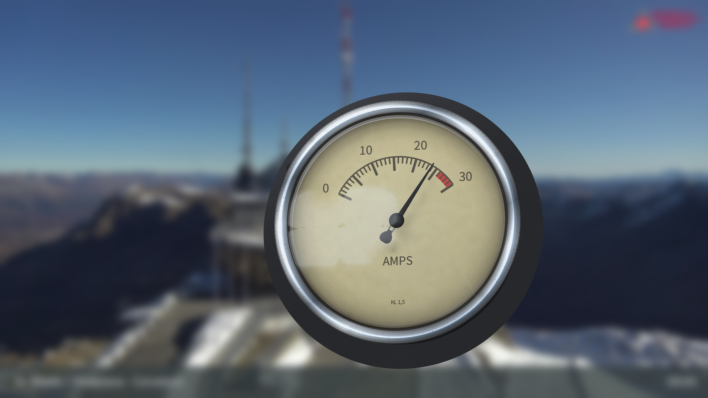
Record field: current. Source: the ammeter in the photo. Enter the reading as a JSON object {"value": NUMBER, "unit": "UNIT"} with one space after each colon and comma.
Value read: {"value": 24, "unit": "A"}
